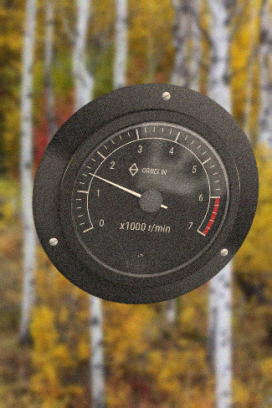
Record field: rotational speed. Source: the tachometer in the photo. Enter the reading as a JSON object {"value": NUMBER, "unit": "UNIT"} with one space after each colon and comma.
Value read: {"value": 1500, "unit": "rpm"}
